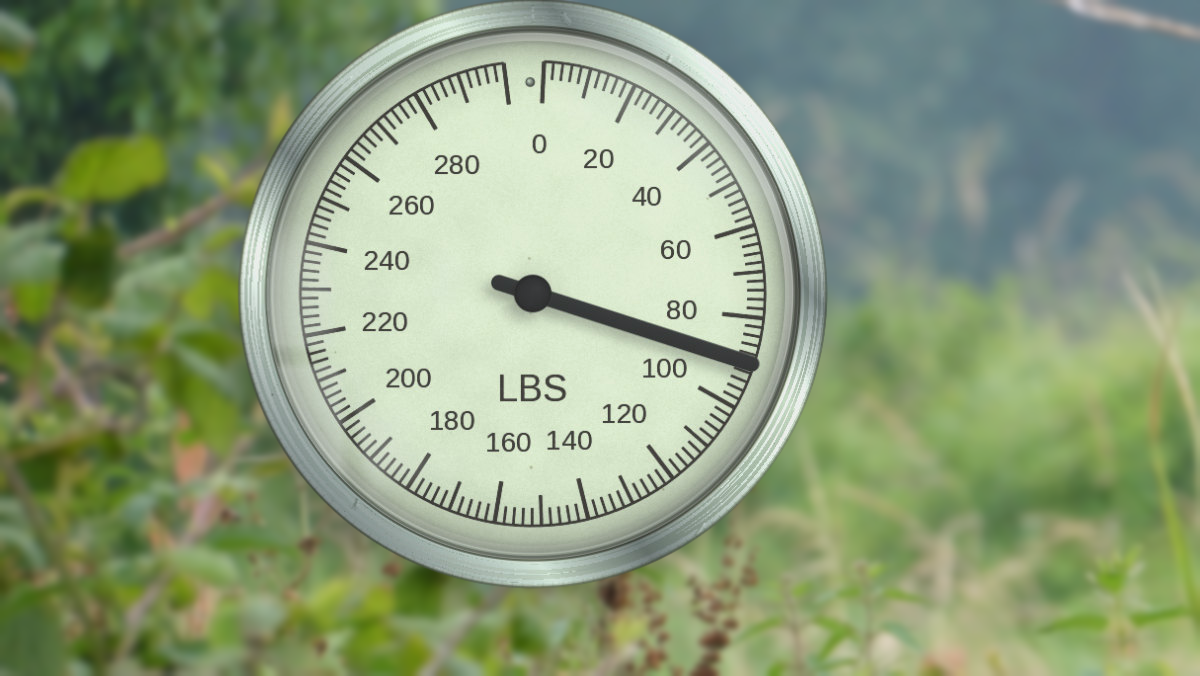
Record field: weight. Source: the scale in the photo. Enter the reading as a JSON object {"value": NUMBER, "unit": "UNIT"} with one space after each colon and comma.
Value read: {"value": 90, "unit": "lb"}
